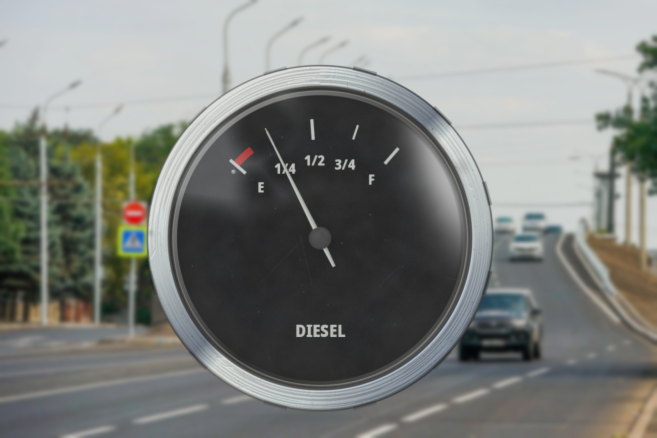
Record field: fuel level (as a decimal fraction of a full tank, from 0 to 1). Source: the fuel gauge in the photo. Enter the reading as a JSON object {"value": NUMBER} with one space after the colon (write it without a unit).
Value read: {"value": 0.25}
